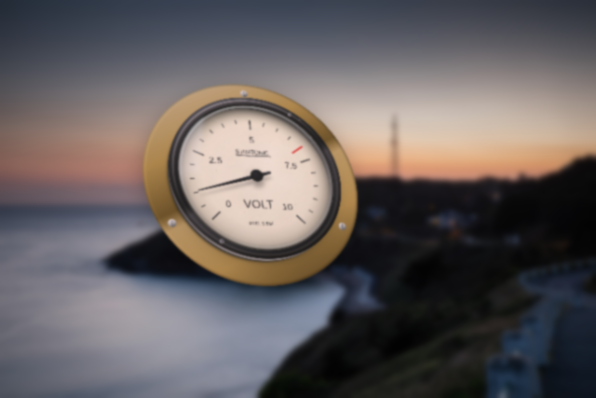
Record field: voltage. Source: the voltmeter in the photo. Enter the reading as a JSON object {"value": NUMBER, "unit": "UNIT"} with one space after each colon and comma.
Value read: {"value": 1, "unit": "V"}
